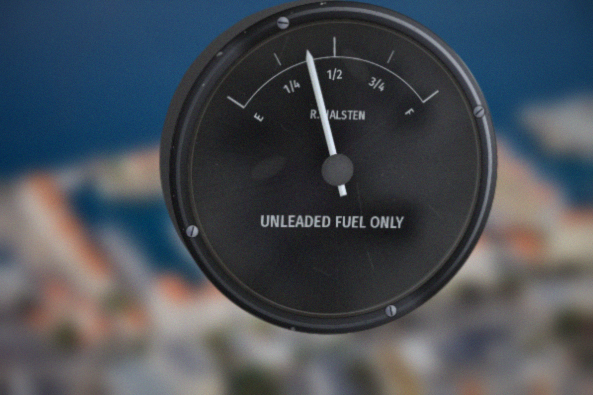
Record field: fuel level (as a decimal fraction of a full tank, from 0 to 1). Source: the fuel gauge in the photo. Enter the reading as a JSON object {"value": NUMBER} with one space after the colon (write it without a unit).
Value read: {"value": 0.375}
